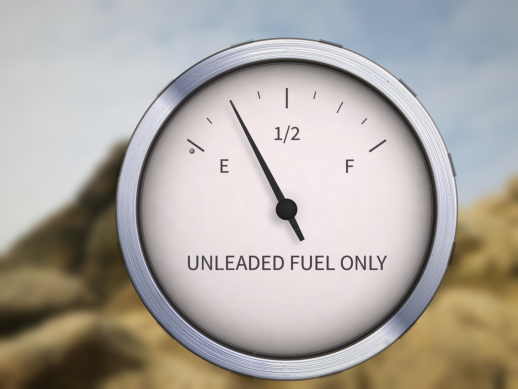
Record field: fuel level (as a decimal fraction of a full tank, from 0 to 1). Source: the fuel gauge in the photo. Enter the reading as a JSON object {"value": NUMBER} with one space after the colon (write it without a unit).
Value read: {"value": 0.25}
